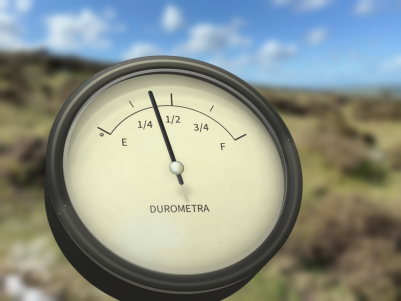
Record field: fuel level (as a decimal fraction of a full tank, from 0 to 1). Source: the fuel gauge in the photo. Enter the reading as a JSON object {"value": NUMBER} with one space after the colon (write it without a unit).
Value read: {"value": 0.375}
